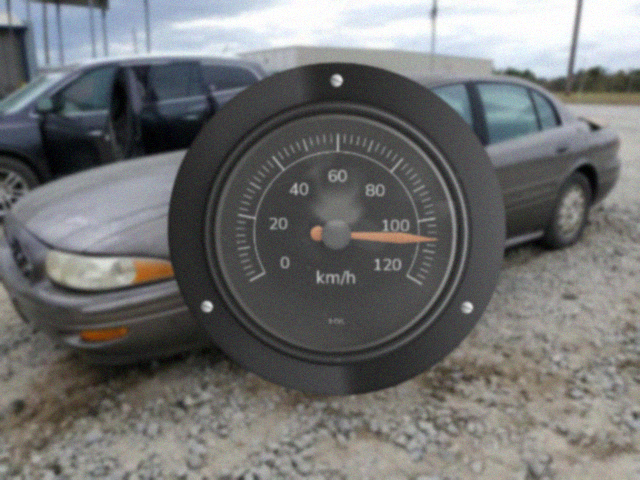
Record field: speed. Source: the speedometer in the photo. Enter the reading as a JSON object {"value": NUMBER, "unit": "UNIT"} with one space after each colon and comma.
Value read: {"value": 106, "unit": "km/h"}
